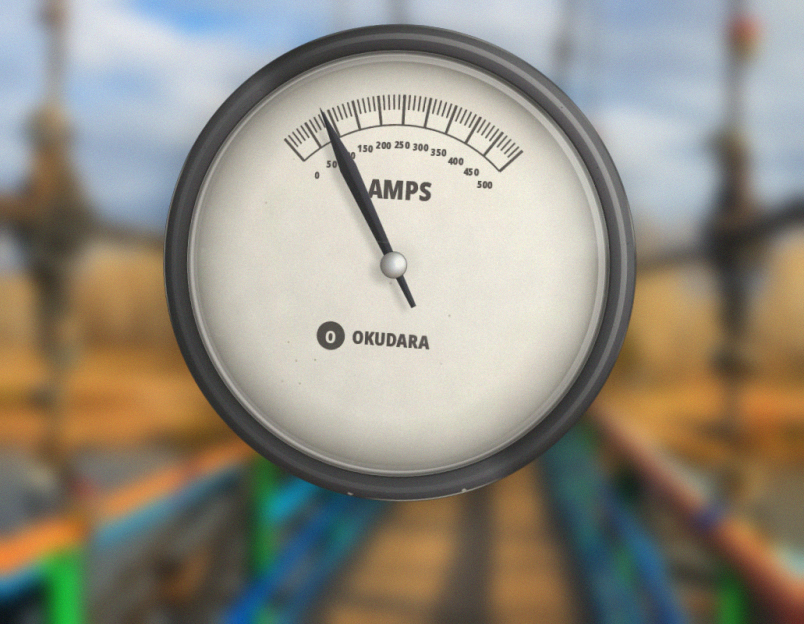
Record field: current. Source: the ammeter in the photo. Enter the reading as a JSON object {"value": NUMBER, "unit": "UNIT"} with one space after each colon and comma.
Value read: {"value": 90, "unit": "A"}
